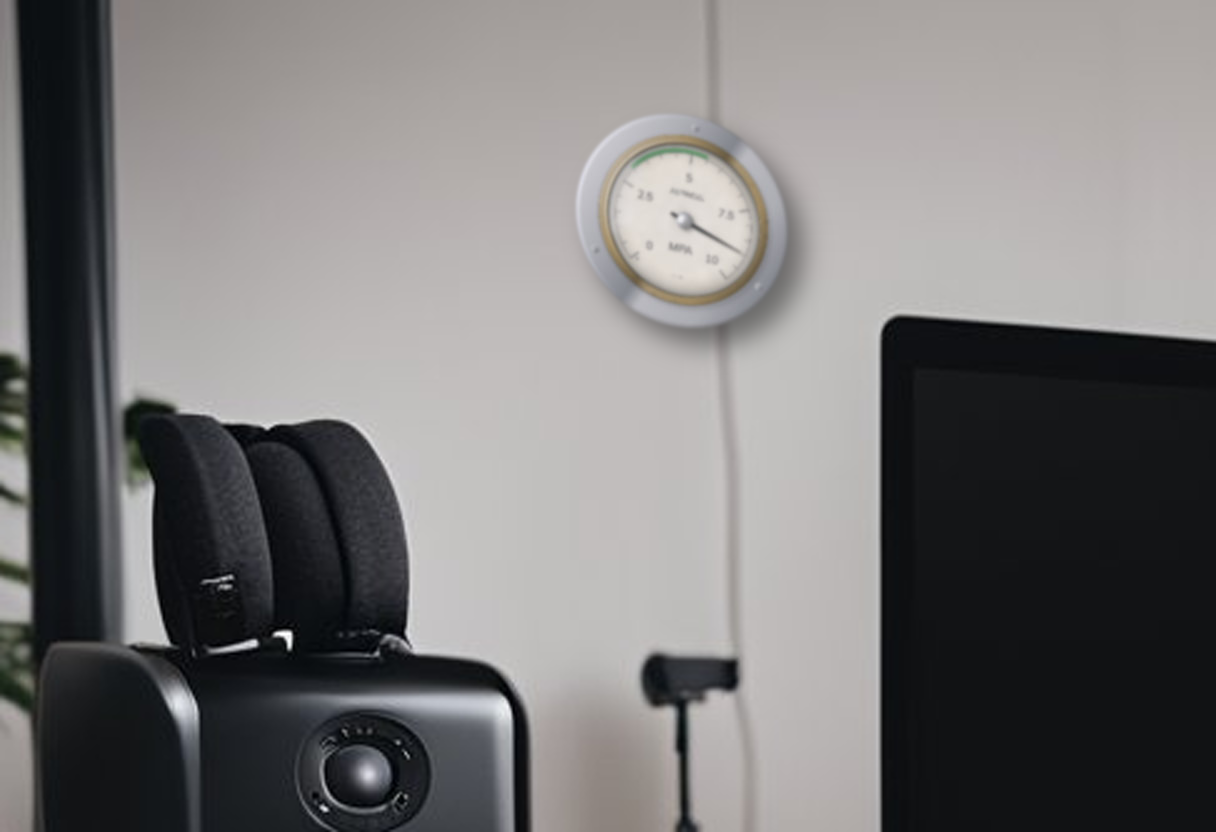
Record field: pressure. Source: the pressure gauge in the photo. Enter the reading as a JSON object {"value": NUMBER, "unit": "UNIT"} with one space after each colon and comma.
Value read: {"value": 9, "unit": "MPa"}
